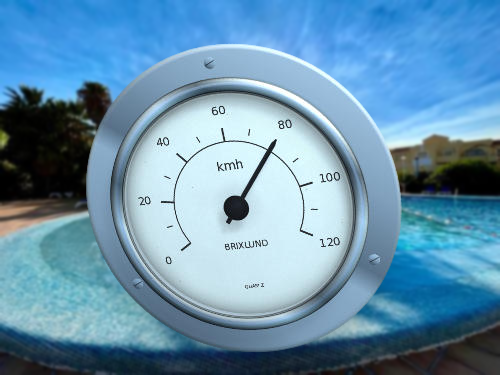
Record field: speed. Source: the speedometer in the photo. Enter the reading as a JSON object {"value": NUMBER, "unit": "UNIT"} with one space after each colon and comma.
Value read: {"value": 80, "unit": "km/h"}
